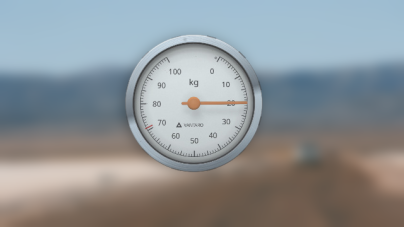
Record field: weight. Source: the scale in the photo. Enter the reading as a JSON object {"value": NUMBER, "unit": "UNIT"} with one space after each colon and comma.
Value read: {"value": 20, "unit": "kg"}
